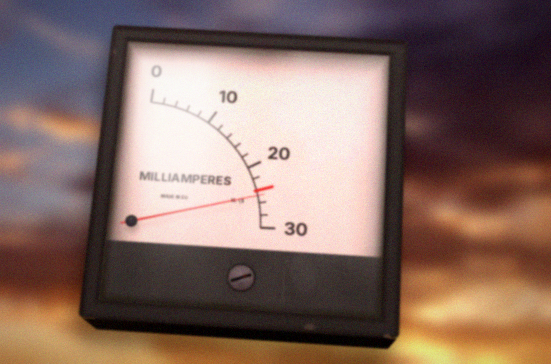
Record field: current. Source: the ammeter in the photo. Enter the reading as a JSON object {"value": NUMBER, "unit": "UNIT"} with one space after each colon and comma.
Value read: {"value": 25, "unit": "mA"}
